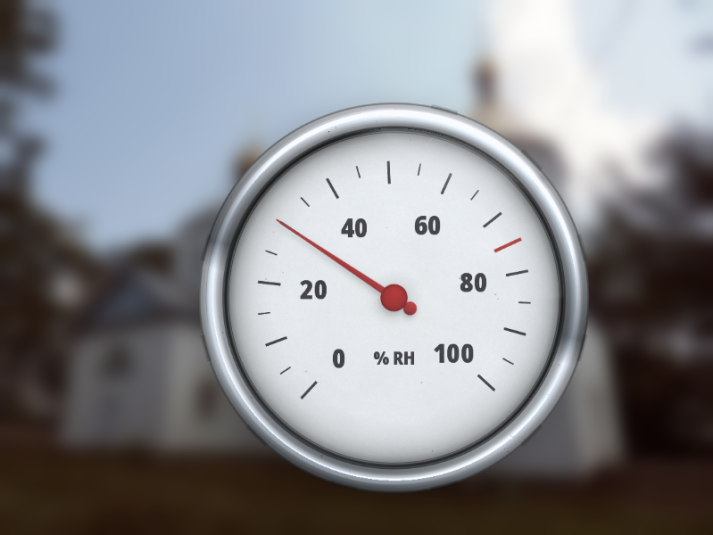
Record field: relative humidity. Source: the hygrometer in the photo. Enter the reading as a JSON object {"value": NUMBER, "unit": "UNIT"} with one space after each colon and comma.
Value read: {"value": 30, "unit": "%"}
